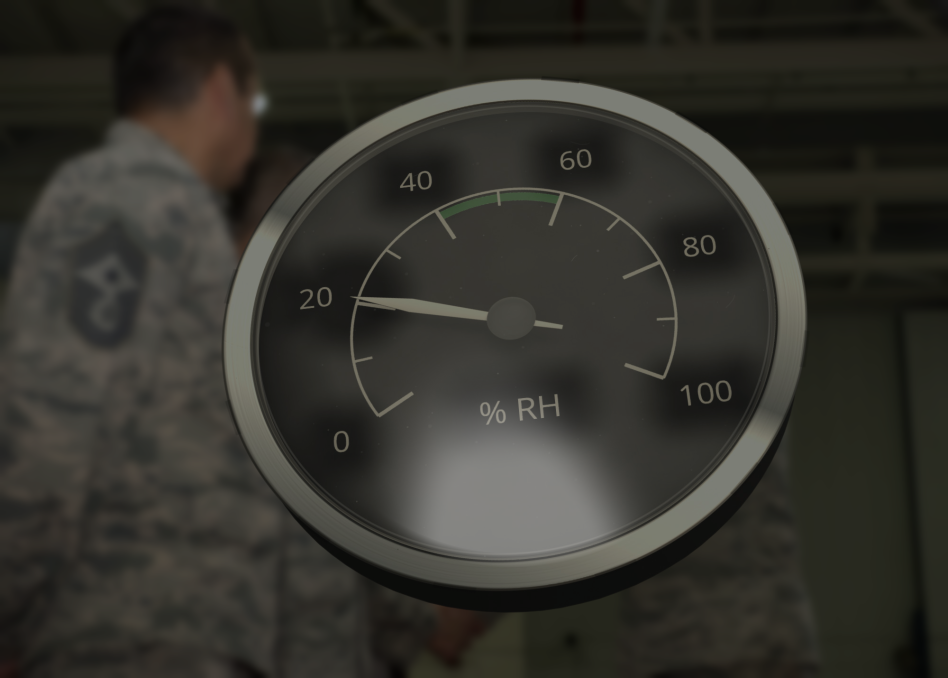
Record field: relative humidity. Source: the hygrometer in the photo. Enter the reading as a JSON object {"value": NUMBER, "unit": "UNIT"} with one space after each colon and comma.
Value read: {"value": 20, "unit": "%"}
